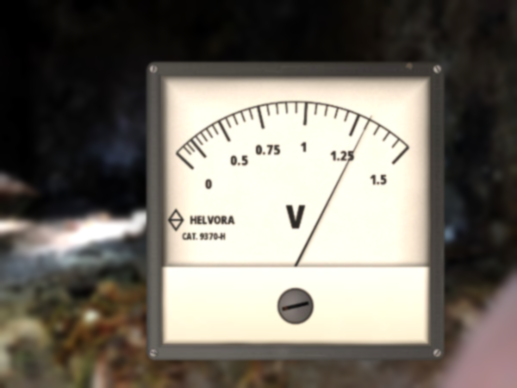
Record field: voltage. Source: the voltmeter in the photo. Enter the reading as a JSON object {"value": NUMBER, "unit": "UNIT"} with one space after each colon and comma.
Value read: {"value": 1.3, "unit": "V"}
